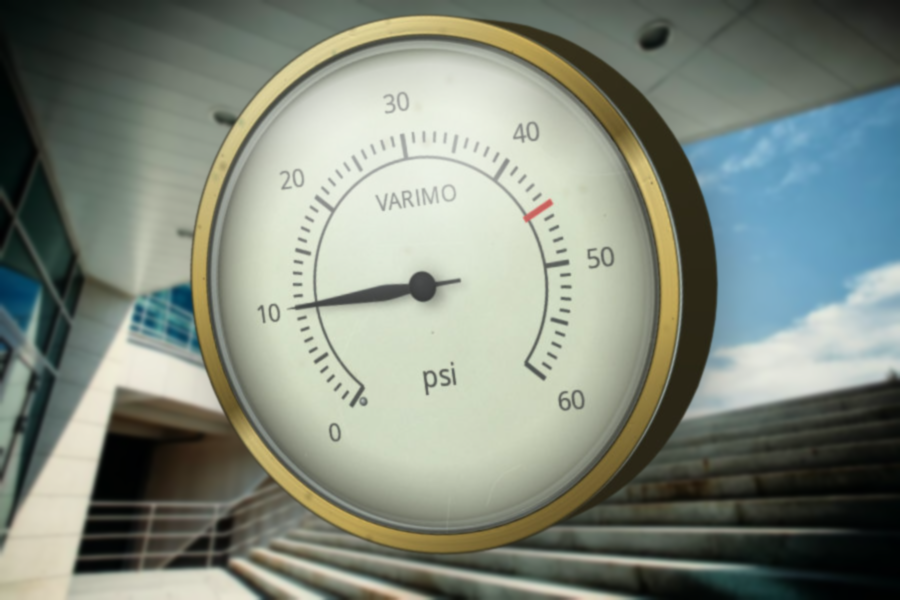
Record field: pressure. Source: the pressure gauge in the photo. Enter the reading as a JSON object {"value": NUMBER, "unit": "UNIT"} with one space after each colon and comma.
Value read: {"value": 10, "unit": "psi"}
